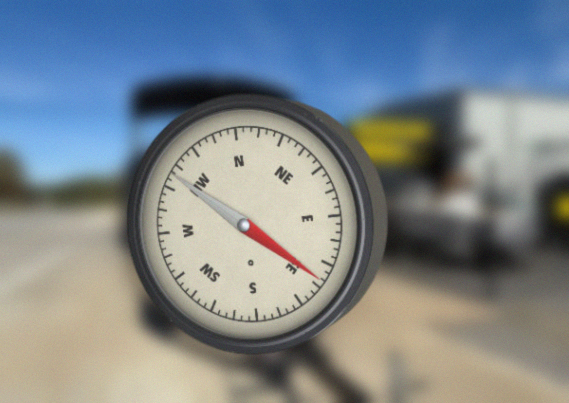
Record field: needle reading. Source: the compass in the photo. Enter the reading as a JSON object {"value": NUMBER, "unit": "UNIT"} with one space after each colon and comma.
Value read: {"value": 130, "unit": "°"}
